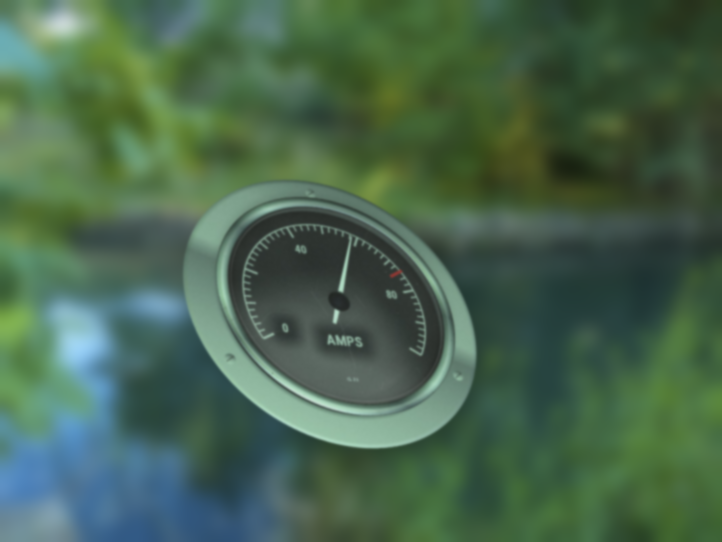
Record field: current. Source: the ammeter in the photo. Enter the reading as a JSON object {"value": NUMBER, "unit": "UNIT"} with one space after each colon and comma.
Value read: {"value": 58, "unit": "A"}
